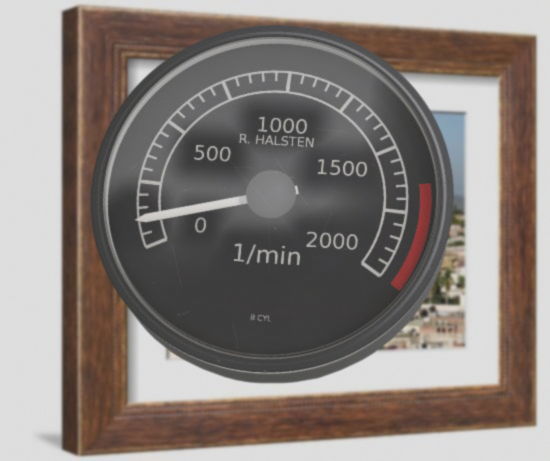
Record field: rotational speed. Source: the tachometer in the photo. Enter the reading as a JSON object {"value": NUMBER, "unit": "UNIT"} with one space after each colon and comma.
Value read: {"value": 100, "unit": "rpm"}
